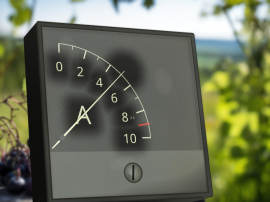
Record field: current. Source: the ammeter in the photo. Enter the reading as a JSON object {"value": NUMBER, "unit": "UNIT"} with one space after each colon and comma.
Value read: {"value": 5, "unit": "A"}
